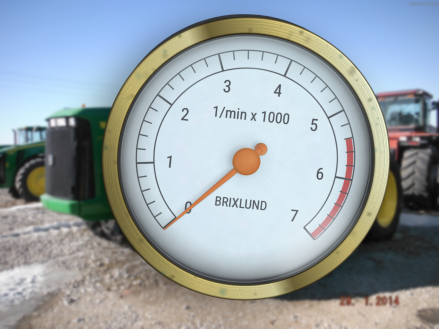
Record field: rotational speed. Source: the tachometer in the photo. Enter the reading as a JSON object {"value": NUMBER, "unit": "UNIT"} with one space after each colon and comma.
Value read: {"value": 0, "unit": "rpm"}
